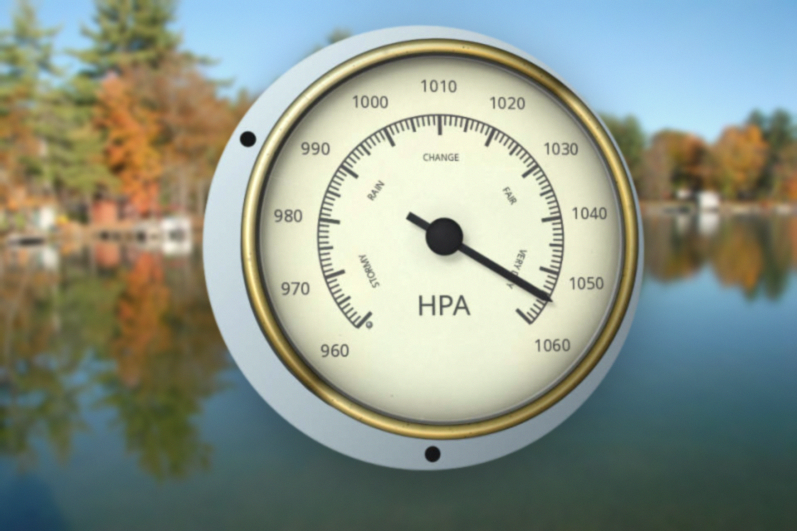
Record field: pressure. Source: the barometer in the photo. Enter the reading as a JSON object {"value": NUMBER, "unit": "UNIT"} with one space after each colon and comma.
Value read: {"value": 1055, "unit": "hPa"}
